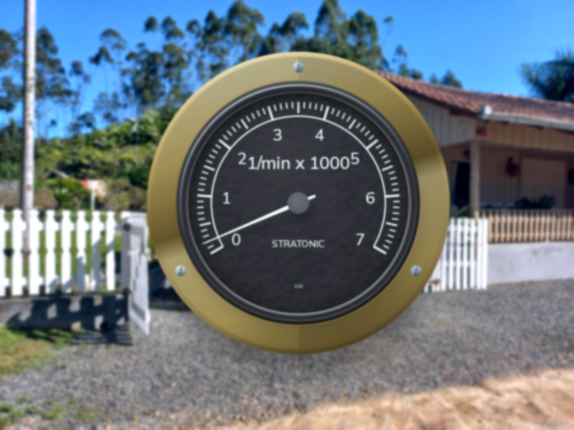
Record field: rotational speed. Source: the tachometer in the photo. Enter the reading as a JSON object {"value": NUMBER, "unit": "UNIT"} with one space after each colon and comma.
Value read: {"value": 200, "unit": "rpm"}
